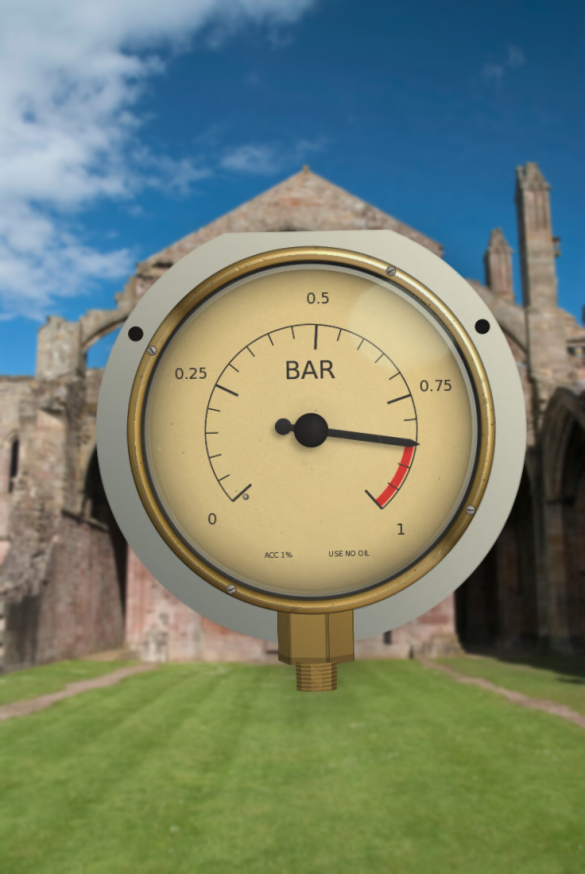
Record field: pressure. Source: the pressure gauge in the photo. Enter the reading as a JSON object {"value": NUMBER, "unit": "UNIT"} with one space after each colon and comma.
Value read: {"value": 0.85, "unit": "bar"}
